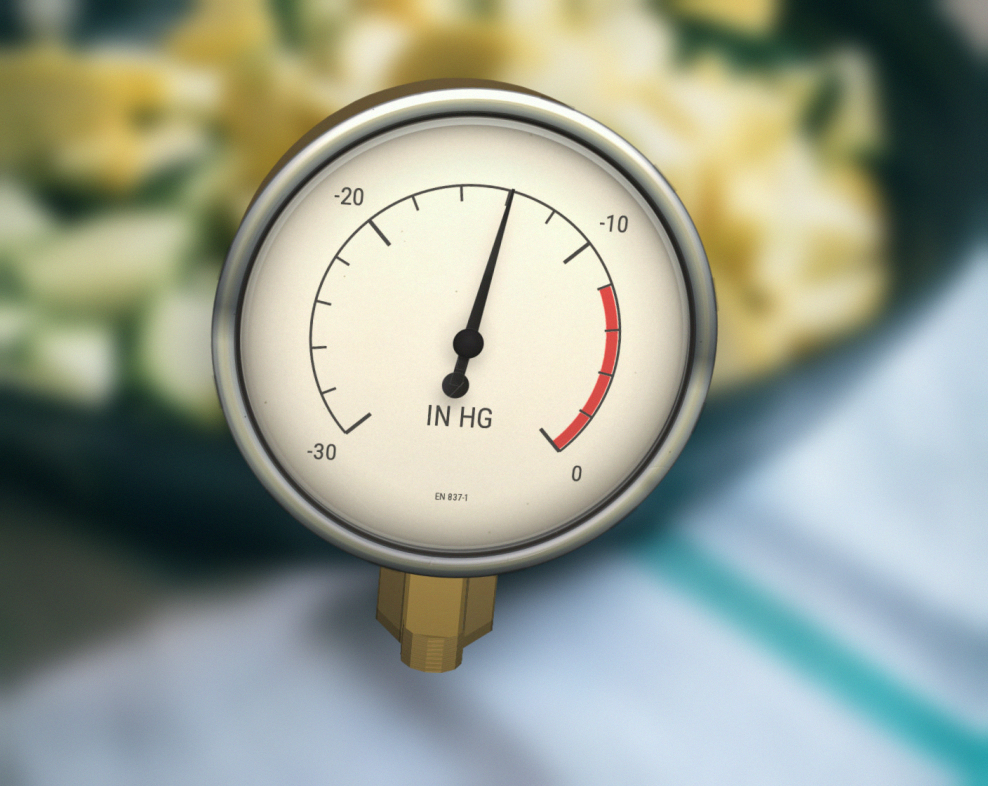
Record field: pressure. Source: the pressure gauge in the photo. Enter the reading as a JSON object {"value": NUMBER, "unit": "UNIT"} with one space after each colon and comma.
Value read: {"value": -14, "unit": "inHg"}
